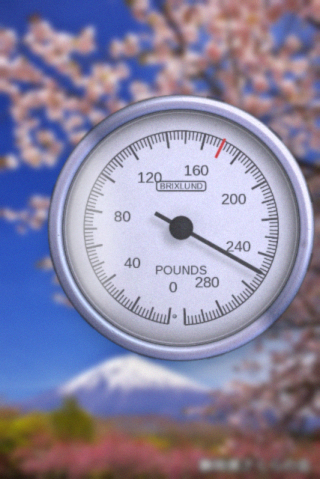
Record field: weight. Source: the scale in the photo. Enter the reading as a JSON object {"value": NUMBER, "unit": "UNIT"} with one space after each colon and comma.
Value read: {"value": 250, "unit": "lb"}
